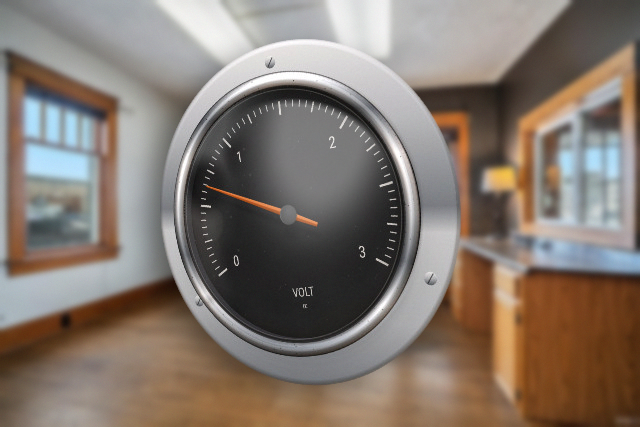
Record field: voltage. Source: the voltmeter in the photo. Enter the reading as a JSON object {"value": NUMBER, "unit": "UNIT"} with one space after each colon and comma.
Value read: {"value": 0.65, "unit": "V"}
